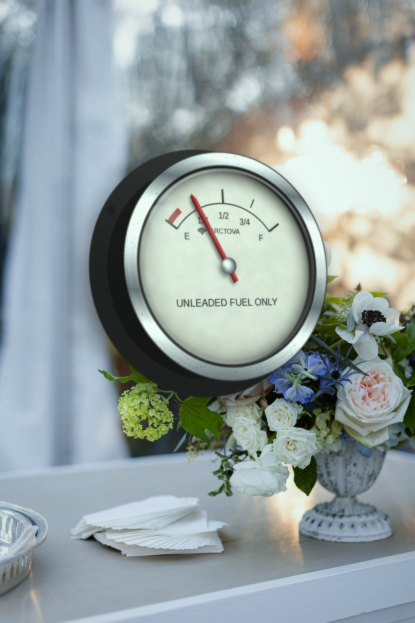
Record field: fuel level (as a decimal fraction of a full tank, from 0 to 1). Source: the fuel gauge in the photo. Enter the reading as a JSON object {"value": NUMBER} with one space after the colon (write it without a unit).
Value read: {"value": 0.25}
